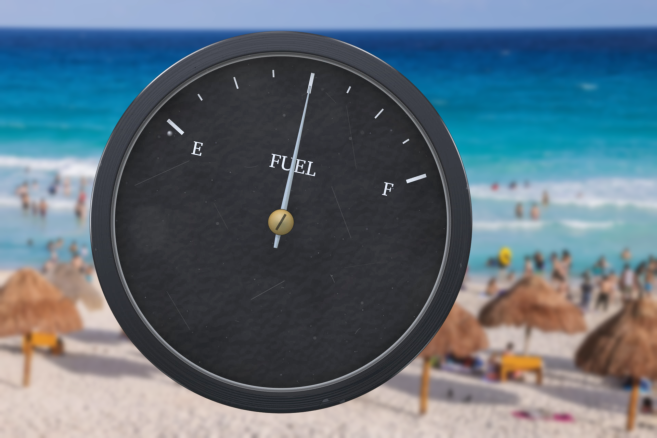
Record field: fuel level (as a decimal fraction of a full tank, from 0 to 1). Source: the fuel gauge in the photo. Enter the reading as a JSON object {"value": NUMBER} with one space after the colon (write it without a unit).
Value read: {"value": 0.5}
